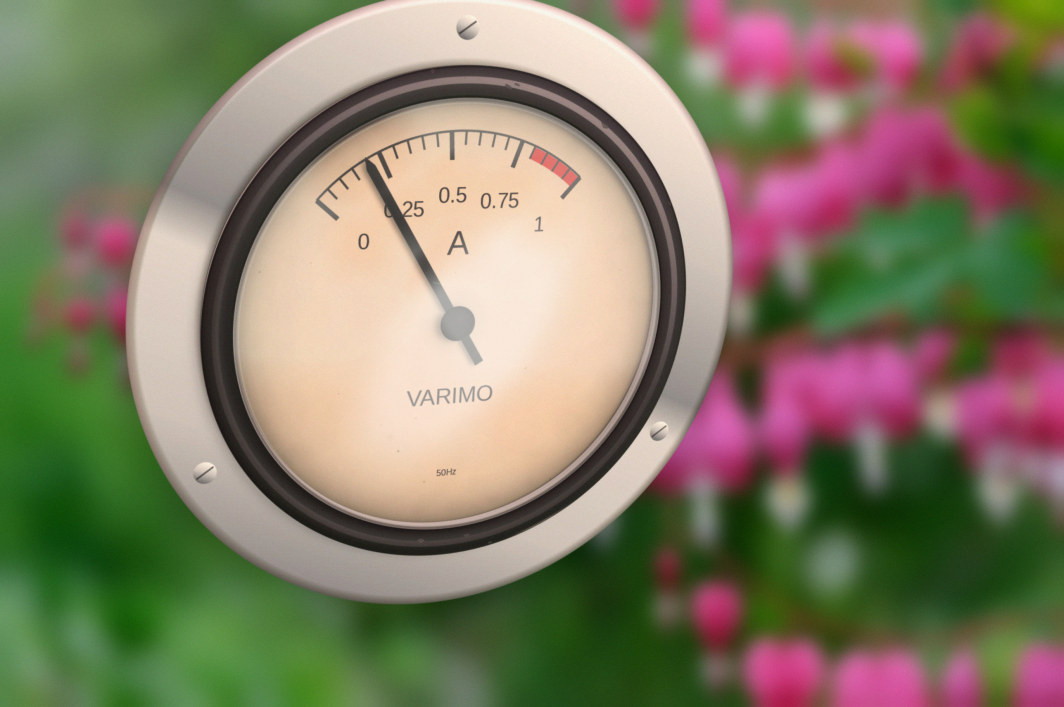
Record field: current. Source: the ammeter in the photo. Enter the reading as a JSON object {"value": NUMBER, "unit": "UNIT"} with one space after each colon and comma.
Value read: {"value": 0.2, "unit": "A"}
